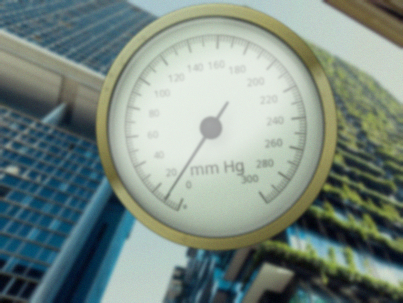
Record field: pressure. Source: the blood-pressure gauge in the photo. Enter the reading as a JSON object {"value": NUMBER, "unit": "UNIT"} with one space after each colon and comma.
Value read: {"value": 10, "unit": "mmHg"}
